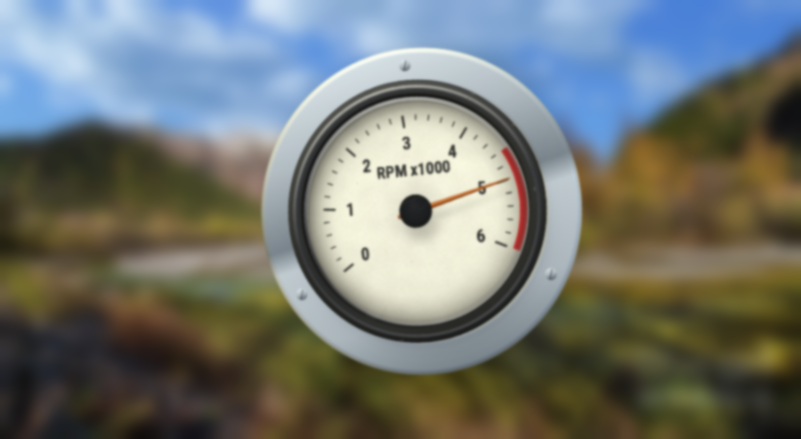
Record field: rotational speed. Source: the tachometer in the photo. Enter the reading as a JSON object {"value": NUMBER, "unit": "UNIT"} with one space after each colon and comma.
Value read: {"value": 5000, "unit": "rpm"}
